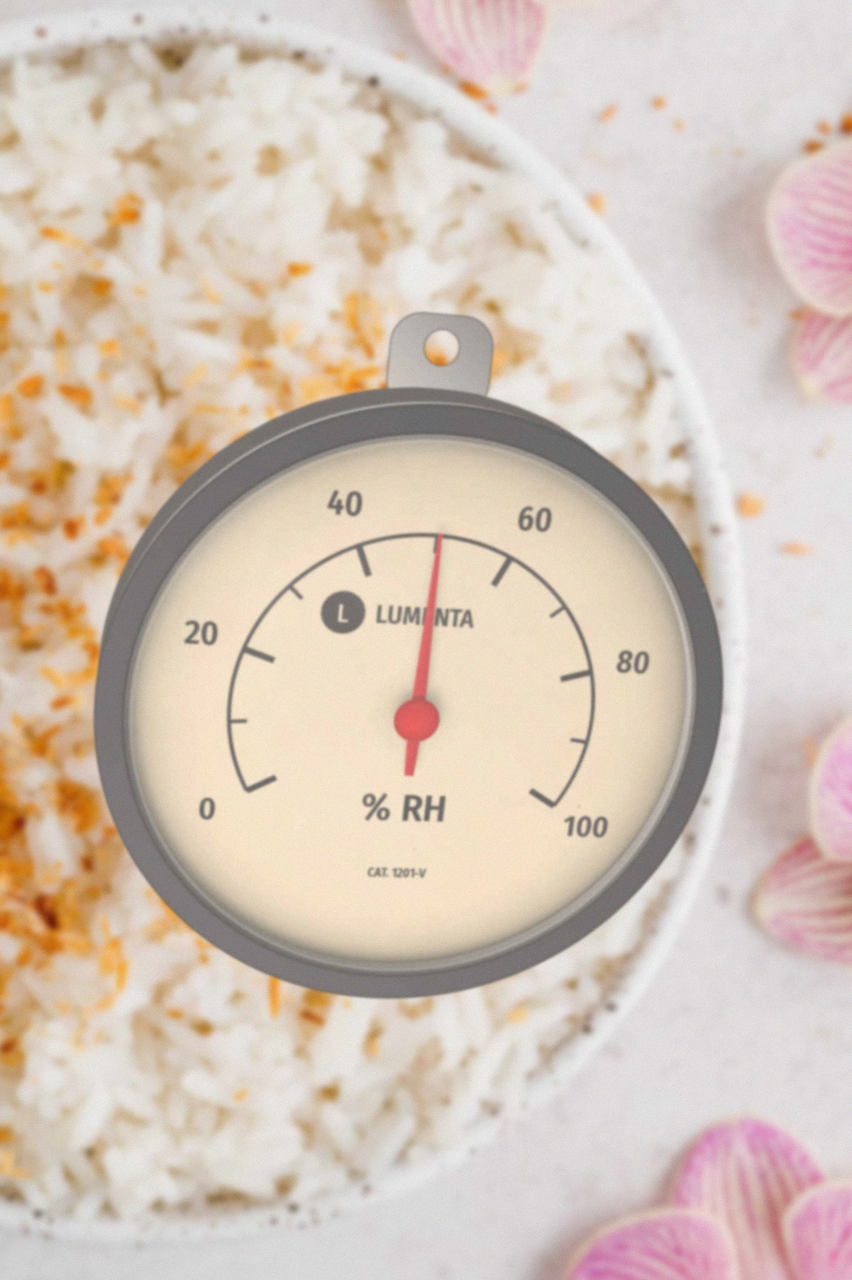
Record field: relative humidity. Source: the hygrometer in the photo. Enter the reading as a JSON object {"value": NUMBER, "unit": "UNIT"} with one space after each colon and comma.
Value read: {"value": 50, "unit": "%"}
